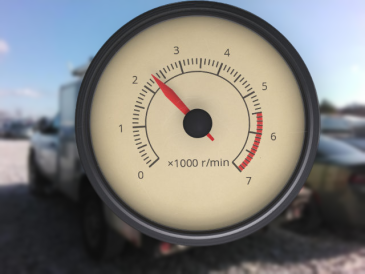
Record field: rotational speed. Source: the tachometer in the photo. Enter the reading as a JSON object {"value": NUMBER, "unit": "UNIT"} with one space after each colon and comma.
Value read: {"value": 2300, "unit": "rpm"}
